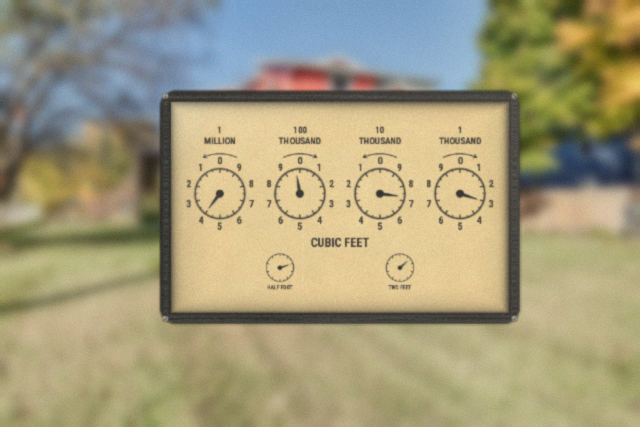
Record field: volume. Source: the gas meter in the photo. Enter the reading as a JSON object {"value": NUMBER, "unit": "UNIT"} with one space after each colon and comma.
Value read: {"value": 397300, "unit": "ft³"}
